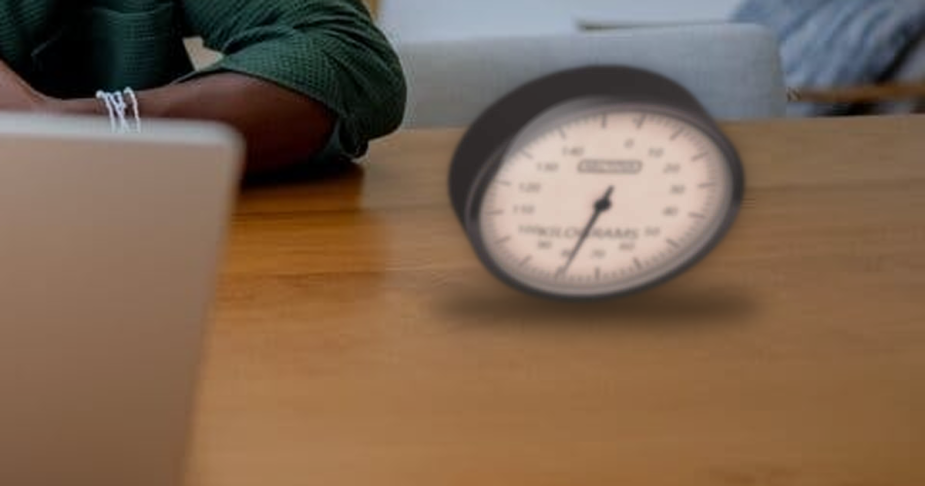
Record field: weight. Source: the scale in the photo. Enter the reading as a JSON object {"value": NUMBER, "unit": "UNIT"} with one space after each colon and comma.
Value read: {"value": 80, "unit": "kg"}
